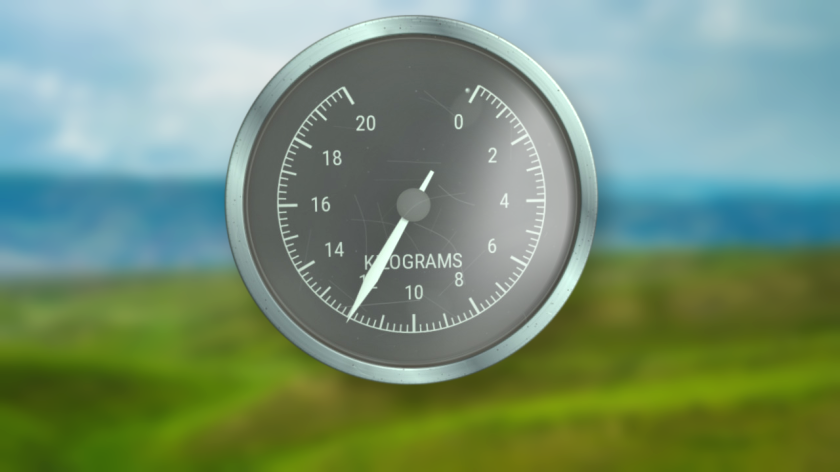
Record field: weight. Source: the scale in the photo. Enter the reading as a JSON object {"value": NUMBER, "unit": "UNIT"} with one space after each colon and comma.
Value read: {"value": 12, "unit": "kg"}
